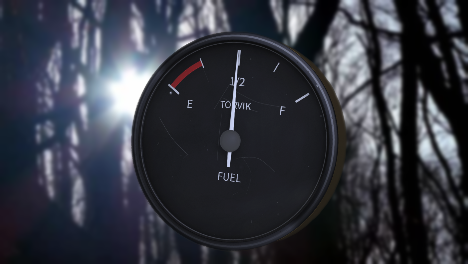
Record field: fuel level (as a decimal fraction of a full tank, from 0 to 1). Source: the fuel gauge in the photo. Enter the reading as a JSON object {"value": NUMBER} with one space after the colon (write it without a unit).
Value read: {"value": 0.5}
